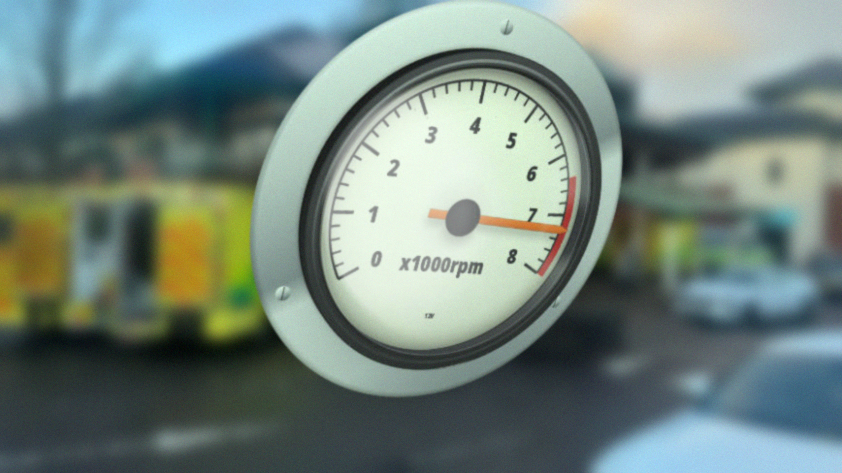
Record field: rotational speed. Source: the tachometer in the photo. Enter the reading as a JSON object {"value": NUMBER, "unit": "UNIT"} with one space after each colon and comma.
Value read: {"value": 7200, "unit": "rpm"}
